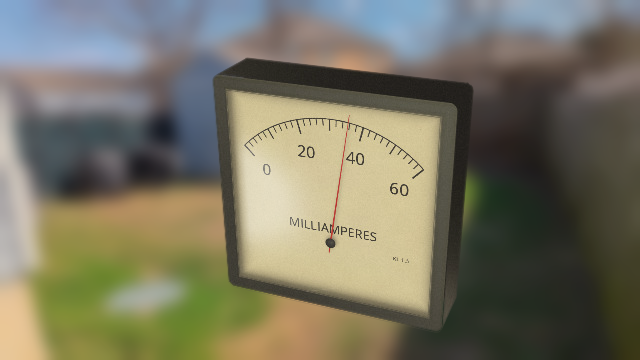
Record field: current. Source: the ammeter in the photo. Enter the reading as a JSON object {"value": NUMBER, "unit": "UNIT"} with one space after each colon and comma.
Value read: {"value": 36, "unit": "mA"}
